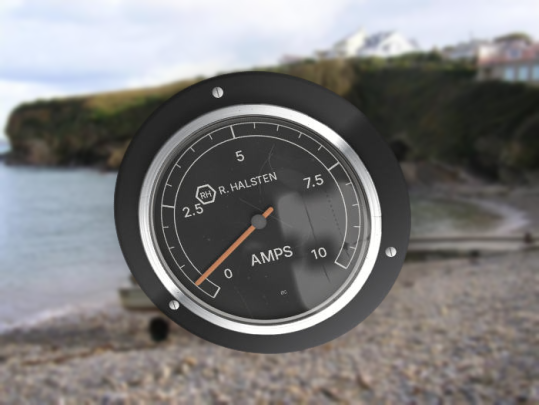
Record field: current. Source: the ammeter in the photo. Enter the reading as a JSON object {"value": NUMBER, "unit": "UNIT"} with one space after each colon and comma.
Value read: {"value": 0.5, "unit": "A"}
